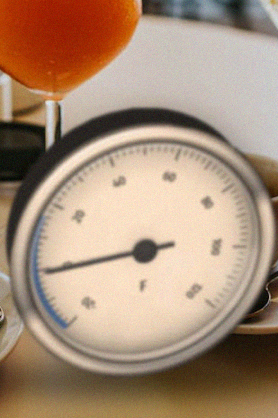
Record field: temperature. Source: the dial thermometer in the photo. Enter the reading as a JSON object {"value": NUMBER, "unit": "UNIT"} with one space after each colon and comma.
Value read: {"value": 0, "unit": "°F"}
